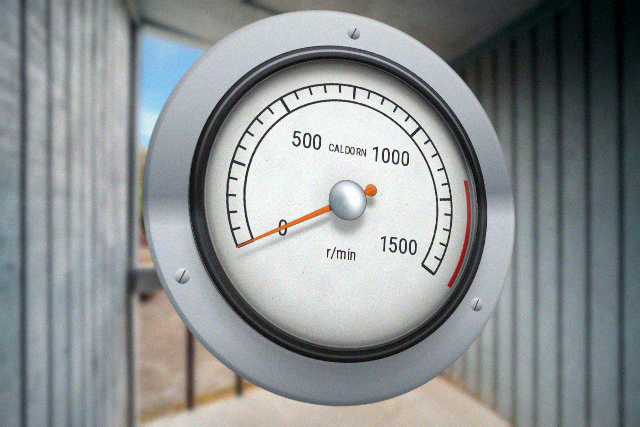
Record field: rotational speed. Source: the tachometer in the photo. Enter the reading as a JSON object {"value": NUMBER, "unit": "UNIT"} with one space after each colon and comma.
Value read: {"value": 0, "unit": "rpm"}
